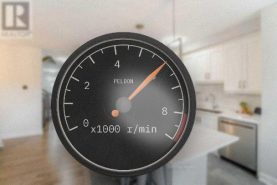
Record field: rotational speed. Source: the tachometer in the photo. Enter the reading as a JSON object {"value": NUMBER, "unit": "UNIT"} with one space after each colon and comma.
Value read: {"value": 6000, "unit": "rpm"}
